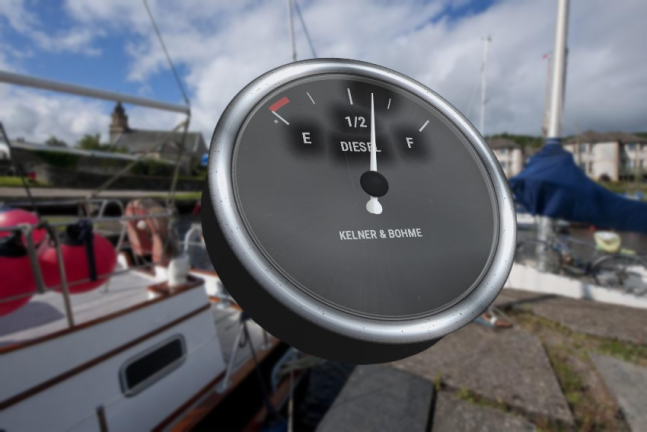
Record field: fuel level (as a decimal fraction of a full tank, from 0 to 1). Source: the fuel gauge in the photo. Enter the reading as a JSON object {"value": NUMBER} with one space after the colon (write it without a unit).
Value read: {"value": 0.625}
